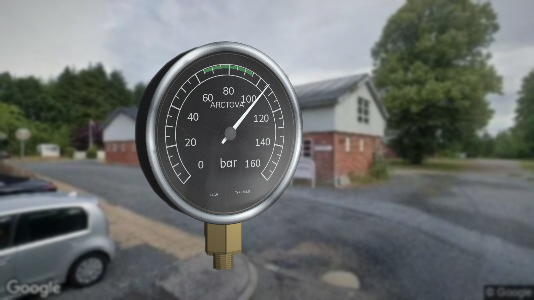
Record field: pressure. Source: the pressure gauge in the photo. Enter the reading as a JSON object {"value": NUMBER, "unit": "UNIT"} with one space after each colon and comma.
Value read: {"value": 105, "unit": "bar"}
